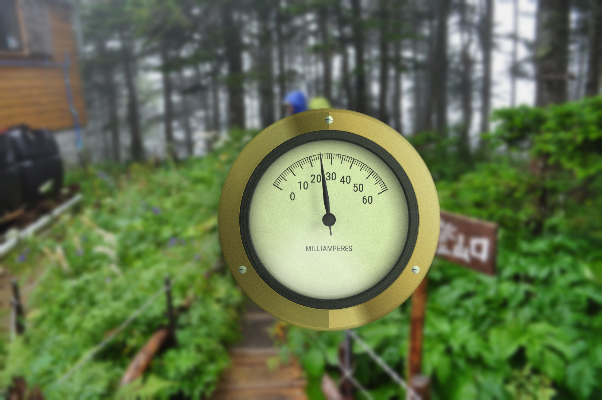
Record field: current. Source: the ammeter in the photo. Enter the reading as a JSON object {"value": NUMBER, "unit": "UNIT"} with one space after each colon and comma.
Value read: {"value": 25, "unit": "mA"}
